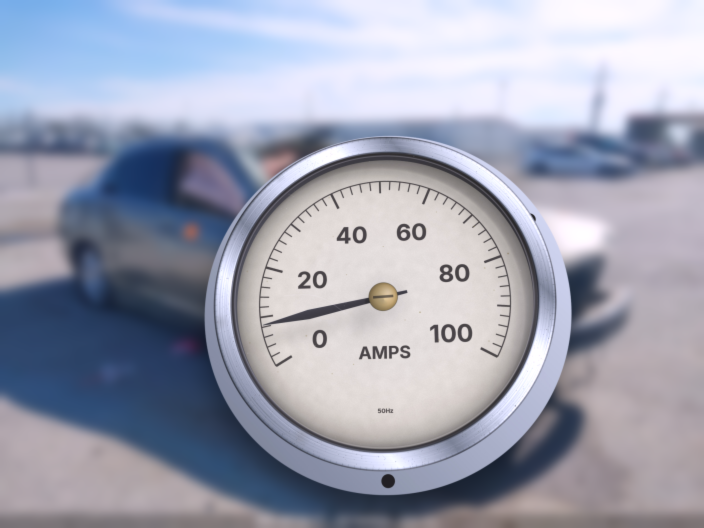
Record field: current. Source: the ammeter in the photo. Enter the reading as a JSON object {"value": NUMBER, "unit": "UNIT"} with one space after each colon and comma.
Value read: {"value": 8, "unit": "A"}
